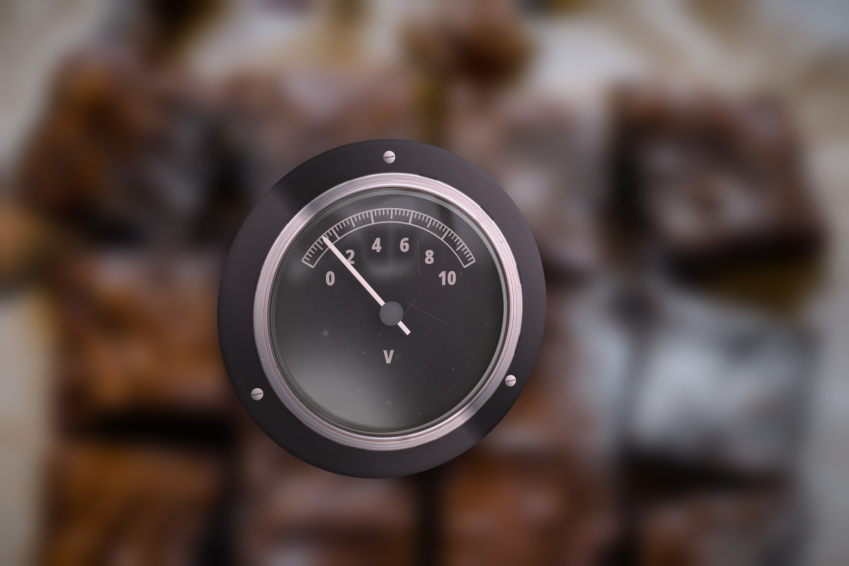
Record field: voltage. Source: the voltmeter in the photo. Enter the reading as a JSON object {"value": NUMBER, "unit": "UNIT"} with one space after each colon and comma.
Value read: {"value": 1.4, "unit": "V"}
